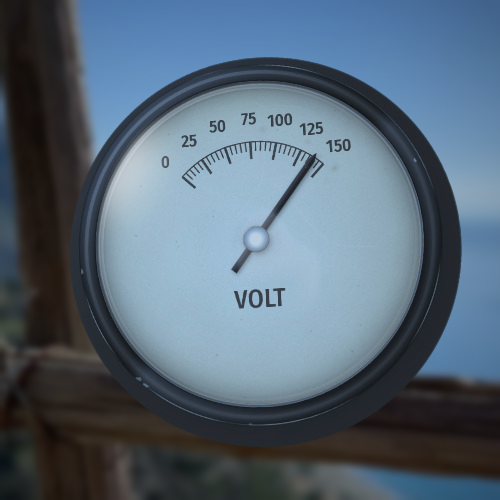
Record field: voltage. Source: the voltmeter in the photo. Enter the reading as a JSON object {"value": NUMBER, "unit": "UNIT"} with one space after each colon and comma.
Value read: {"value": 140, "unit": "V"}
